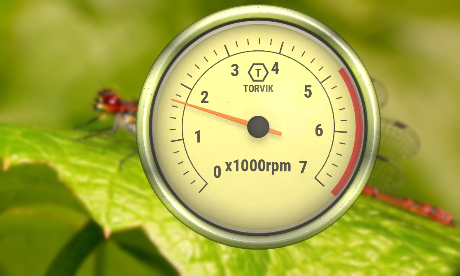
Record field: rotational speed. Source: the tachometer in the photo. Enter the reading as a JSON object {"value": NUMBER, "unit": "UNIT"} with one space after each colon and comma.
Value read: {"value": 1700, "unit": "rpm"}
